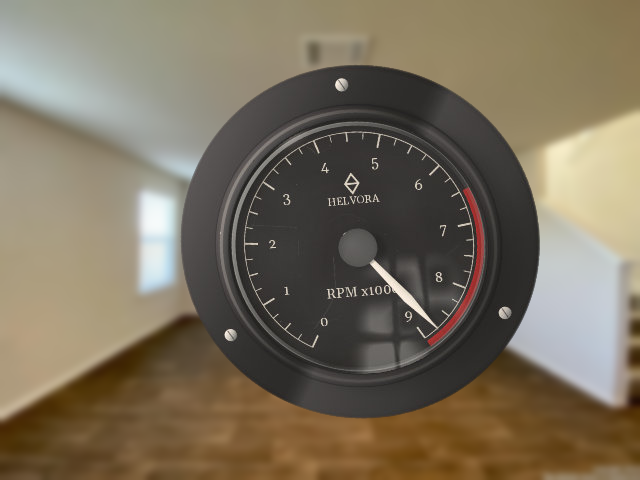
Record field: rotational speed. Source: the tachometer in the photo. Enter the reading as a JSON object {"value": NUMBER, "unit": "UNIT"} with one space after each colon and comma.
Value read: {"value": 8750, "unit": "rpm"}
